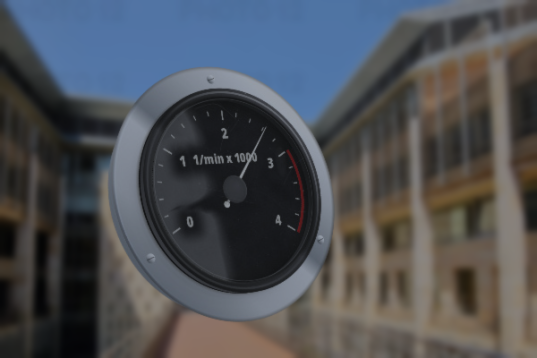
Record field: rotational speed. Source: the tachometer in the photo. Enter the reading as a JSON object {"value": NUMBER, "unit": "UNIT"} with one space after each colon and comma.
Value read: {"value": 2600, "unit": "rpm"}
